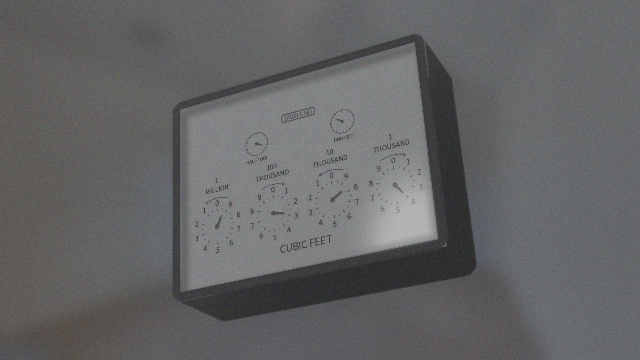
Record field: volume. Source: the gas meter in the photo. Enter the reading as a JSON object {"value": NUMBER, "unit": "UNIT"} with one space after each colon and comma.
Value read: {"value": 928400, "unit": "ft³"}
